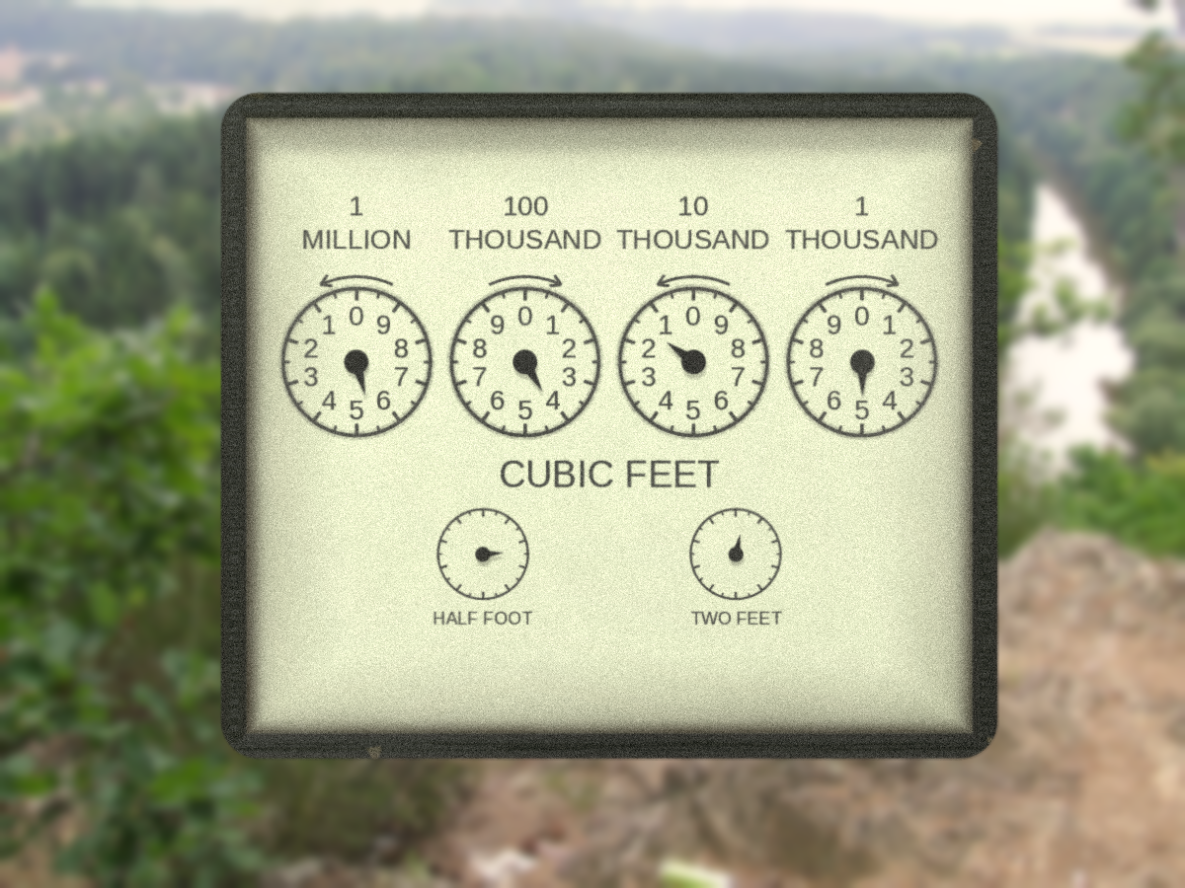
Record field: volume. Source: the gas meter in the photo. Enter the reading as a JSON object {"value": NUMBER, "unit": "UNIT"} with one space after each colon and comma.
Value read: {"value": 541500, "unit": "ft³"}
